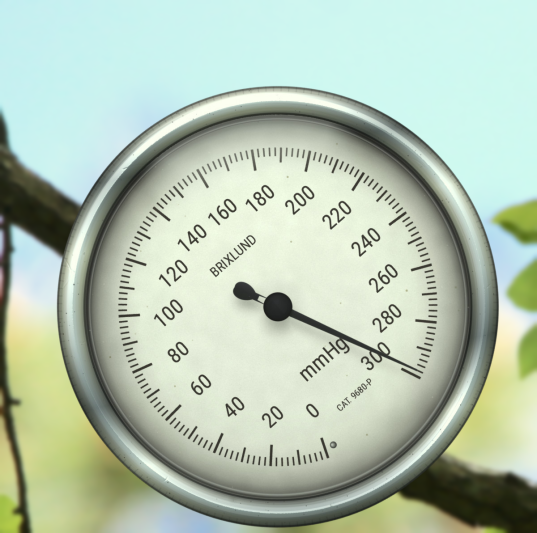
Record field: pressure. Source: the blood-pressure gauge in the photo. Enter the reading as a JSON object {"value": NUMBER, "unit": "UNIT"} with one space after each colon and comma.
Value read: {"value": 298, "unit": "mmHg"}
